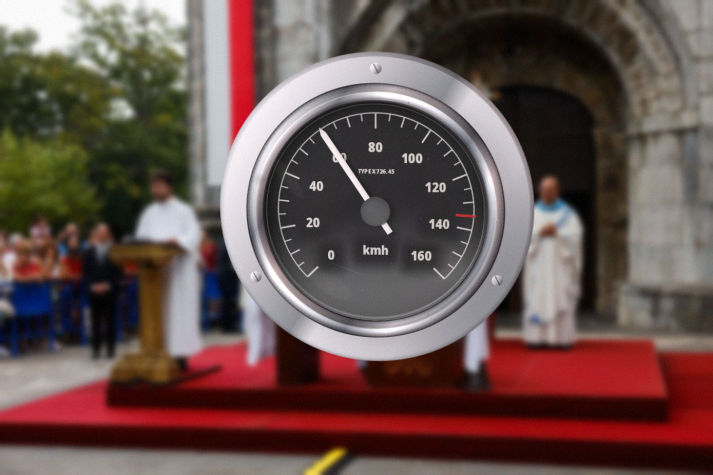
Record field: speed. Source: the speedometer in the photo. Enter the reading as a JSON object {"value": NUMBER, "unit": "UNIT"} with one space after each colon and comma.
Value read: {"value": 60, "unit": "km/h"}
